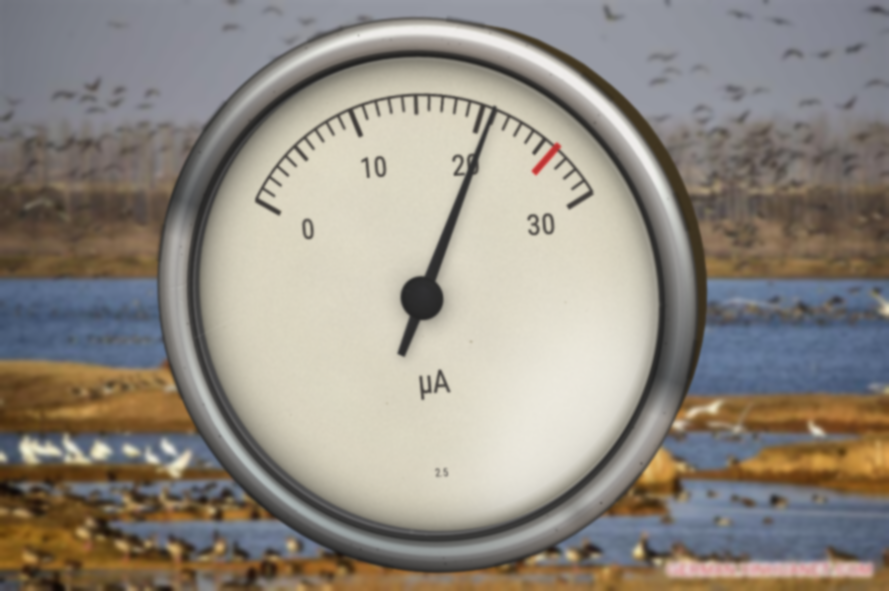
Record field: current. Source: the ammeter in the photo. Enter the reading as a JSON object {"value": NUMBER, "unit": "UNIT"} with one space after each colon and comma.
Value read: {"value": 21, "unit": "µA"}
